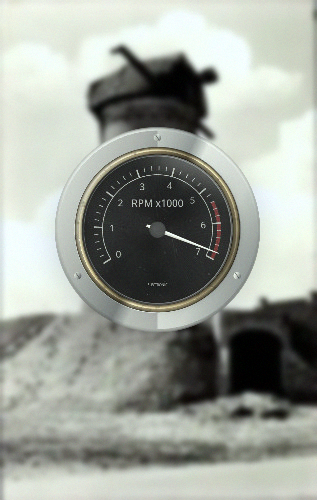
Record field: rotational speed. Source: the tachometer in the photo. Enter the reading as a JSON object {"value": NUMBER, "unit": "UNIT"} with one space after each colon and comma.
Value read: {"value": 6800, "unit": "rpm"}
